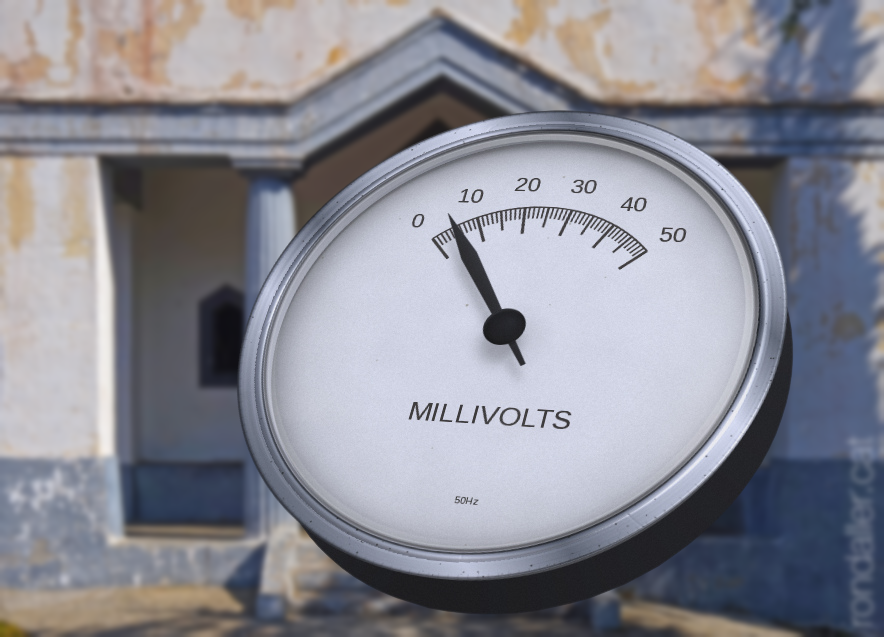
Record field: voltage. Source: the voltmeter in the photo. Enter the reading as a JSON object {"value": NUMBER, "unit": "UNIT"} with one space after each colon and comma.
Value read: {"value": 5, "unit": "mV"}
